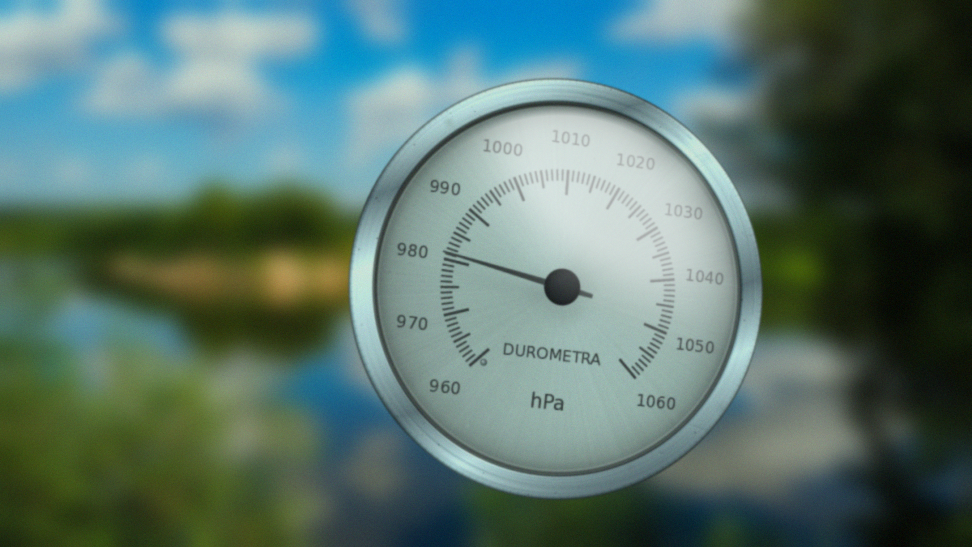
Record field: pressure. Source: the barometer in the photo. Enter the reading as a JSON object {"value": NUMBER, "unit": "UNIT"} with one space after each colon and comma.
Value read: {"value": 981, "unit": "hPa"}
